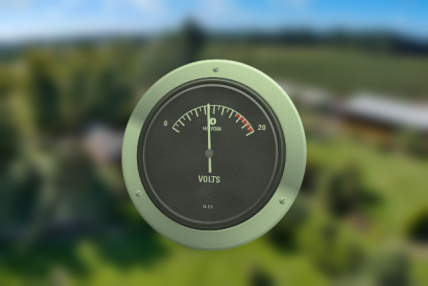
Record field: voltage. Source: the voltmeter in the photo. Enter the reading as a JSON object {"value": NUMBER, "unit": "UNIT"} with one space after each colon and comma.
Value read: {"value": 9, "unit": "V"}
